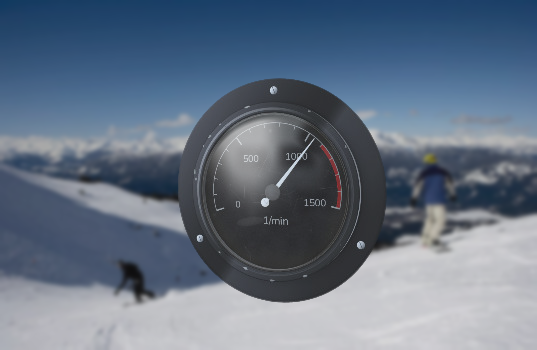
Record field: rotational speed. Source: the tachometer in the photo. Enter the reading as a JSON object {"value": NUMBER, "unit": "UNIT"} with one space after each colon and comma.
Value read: {"value": 1050, "unit": "rpm"}
